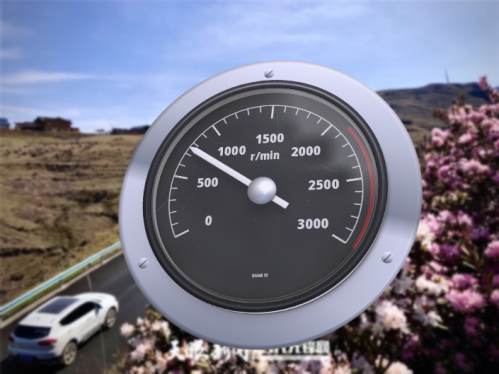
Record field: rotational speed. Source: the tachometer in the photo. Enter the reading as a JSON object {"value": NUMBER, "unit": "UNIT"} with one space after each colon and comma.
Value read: {"value": 750, "unit": "rpm"}
